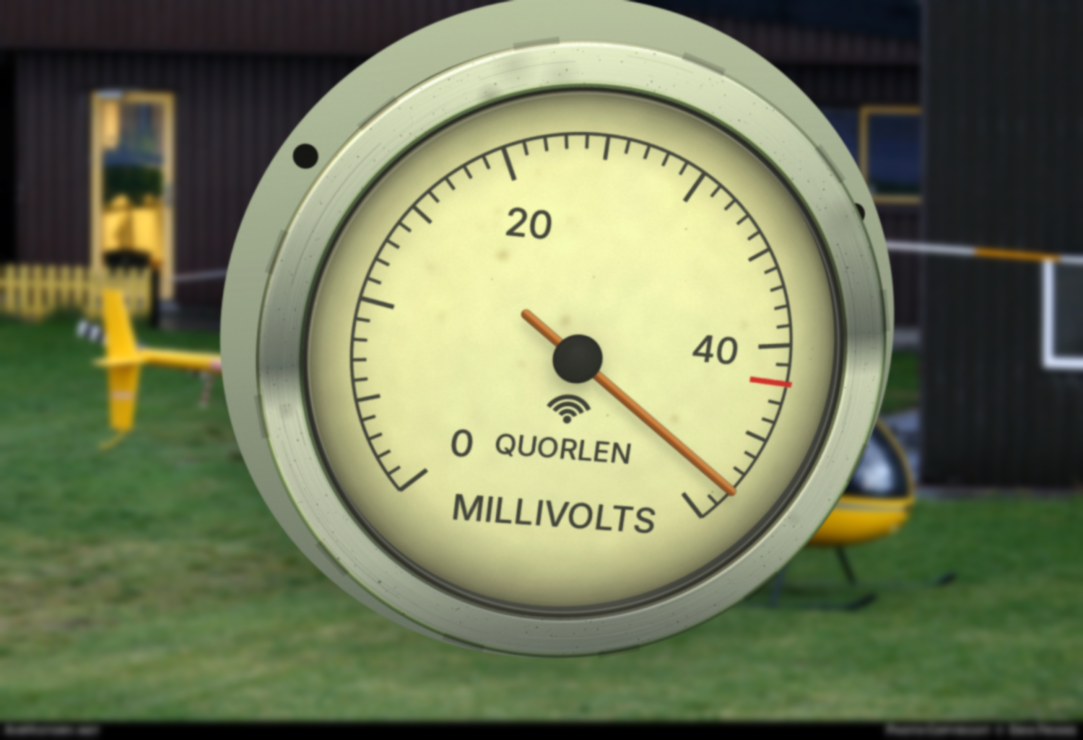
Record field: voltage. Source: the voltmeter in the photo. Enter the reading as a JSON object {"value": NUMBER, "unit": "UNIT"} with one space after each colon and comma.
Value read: {"value": 48, "unit": "mV"}
